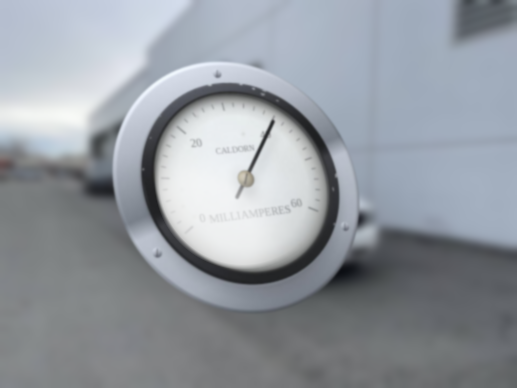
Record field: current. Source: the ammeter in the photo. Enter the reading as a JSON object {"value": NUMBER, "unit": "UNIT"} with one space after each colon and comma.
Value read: {"value": 40, "unit": "mA"}
